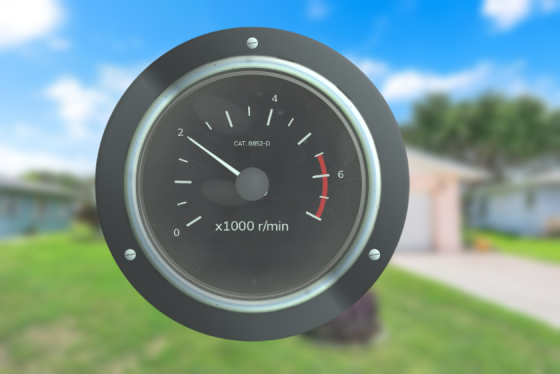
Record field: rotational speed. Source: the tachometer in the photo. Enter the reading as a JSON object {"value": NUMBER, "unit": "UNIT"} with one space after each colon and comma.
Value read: {"value": 2000, "unit": "rpm"}
